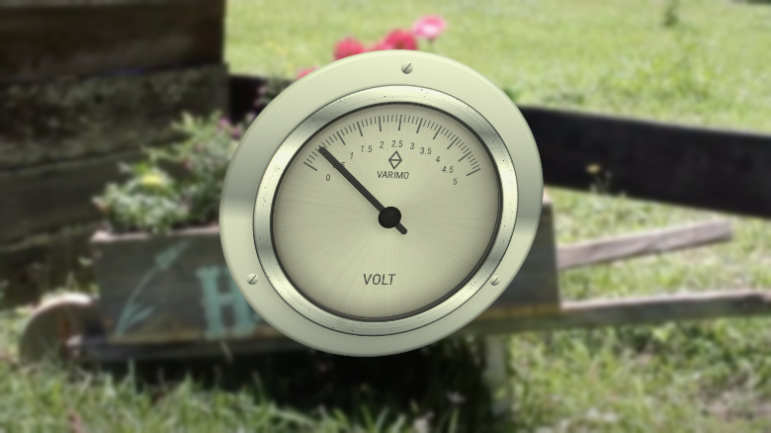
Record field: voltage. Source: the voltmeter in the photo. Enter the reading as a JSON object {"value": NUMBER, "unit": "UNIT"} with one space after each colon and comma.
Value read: {"value": 0.5, "unit": "V"}
